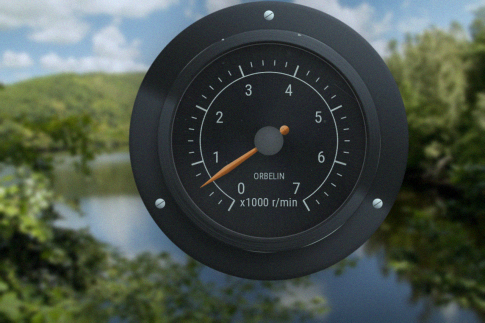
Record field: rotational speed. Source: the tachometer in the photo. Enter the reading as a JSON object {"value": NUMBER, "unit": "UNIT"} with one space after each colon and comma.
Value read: {"value": 600, "unit": "rpm"}
